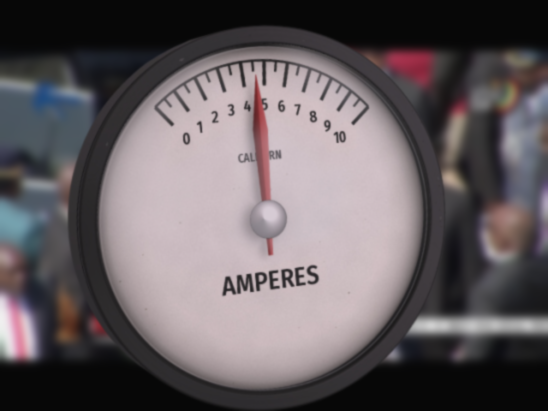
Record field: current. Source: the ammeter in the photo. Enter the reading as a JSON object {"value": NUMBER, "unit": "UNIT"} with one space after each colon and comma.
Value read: {"value": 4.5, "unit": "A"}
